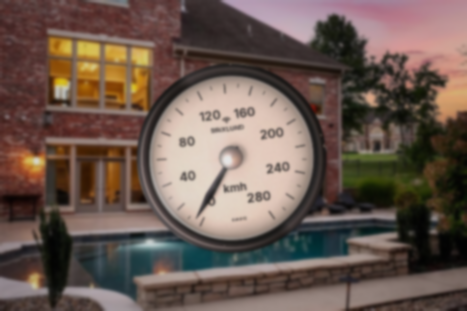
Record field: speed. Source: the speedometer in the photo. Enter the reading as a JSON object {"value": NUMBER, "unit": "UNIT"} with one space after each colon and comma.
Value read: {"value": 5, "unit": "km/h"}
